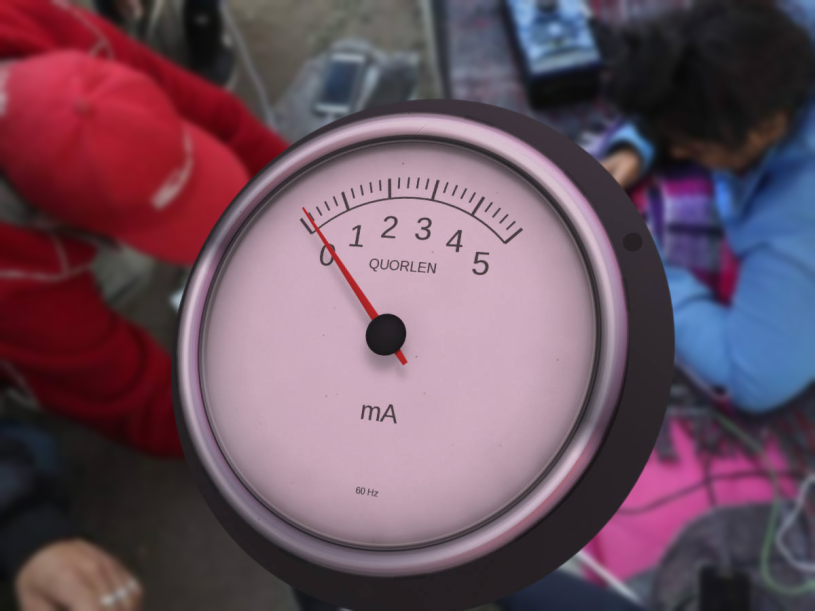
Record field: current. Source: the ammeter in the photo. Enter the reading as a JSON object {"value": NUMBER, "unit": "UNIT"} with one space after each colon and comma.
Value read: {"value": 0.2, "unit": "mA"}
